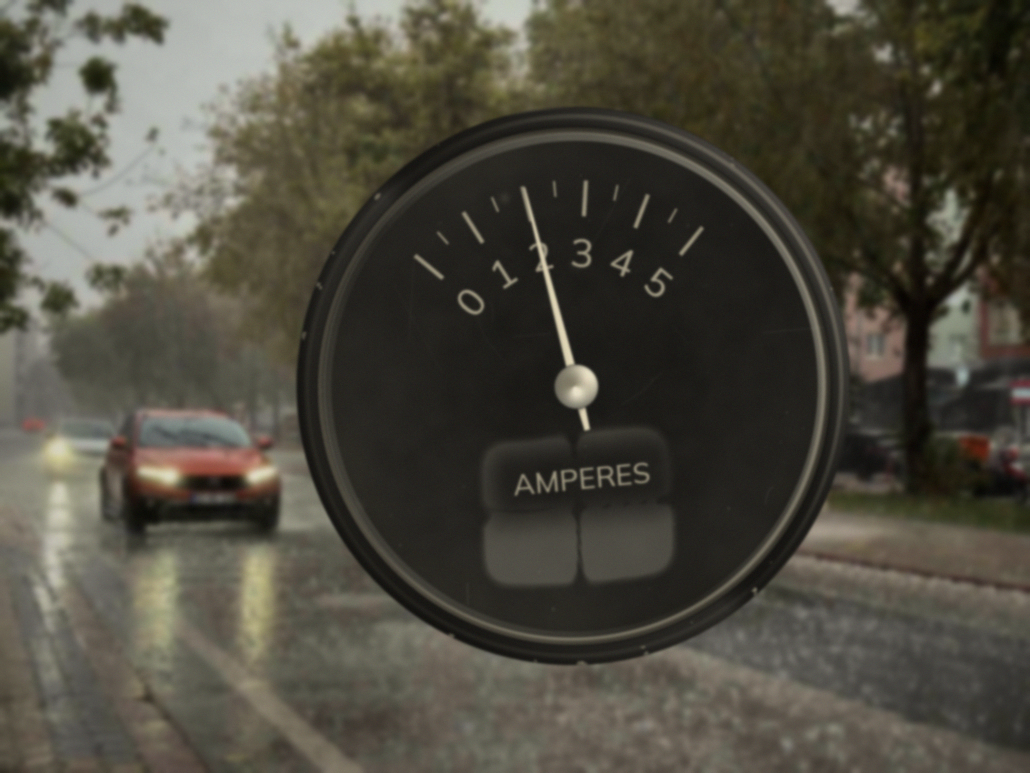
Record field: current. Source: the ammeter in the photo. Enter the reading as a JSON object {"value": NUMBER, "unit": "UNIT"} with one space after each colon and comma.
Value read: {"value": 2, "unit": "A"}
